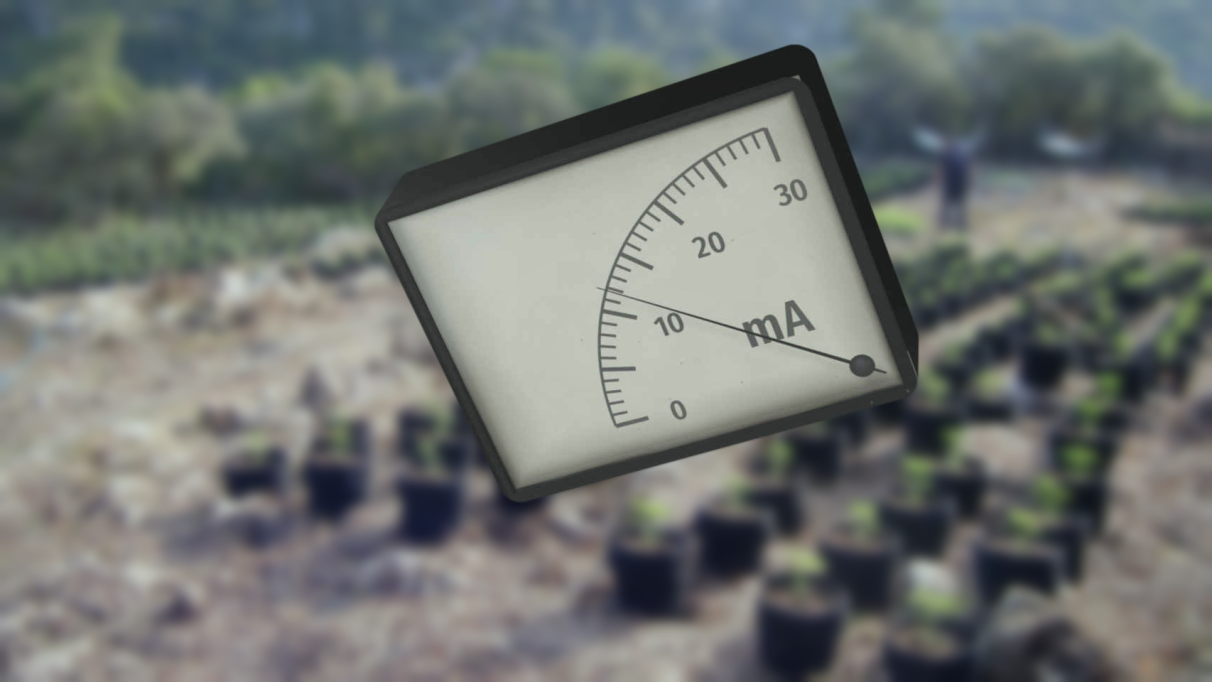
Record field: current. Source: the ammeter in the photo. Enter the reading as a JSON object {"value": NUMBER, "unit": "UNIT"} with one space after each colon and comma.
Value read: {"value": 12, "unit": "mA"}
